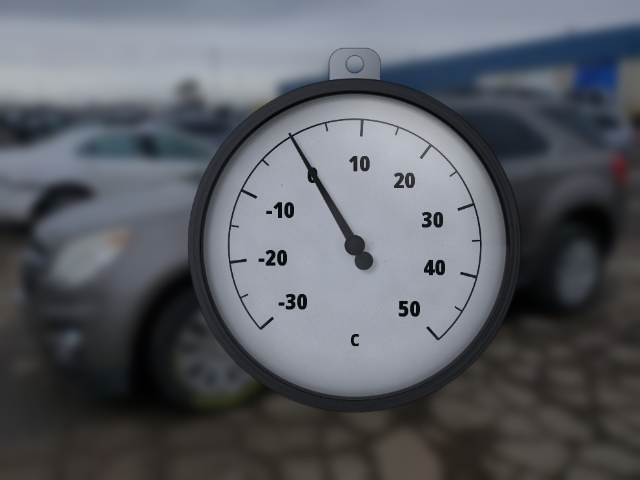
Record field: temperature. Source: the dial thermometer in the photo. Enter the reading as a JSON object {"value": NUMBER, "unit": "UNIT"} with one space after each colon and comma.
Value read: {"value": 0, "unit": "°C"}
